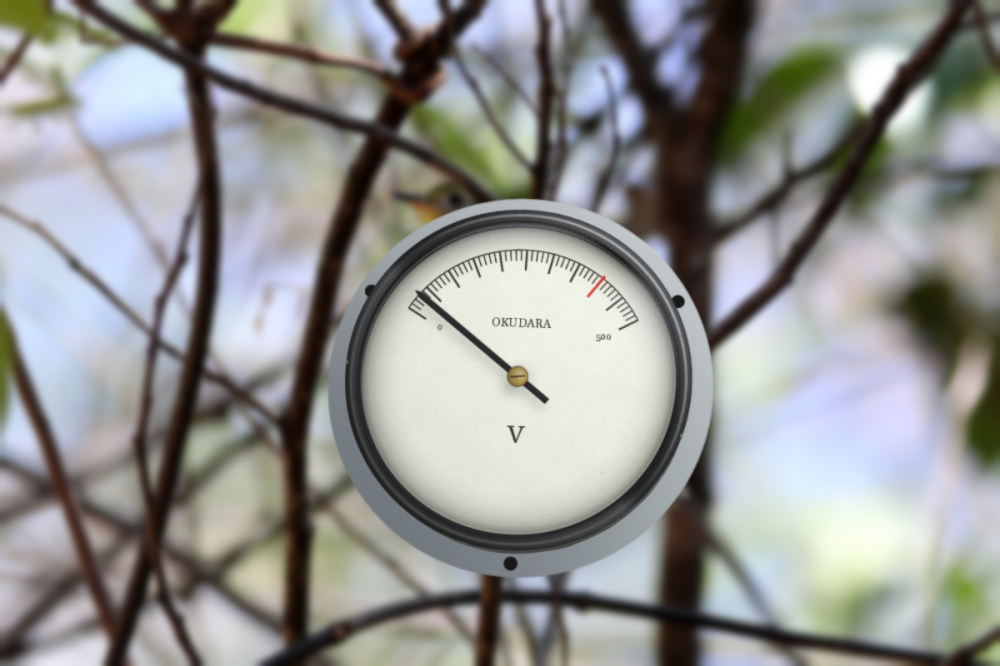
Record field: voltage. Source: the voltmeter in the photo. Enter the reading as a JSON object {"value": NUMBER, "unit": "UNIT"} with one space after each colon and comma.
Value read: {"value": 30, "unit": "V"}
